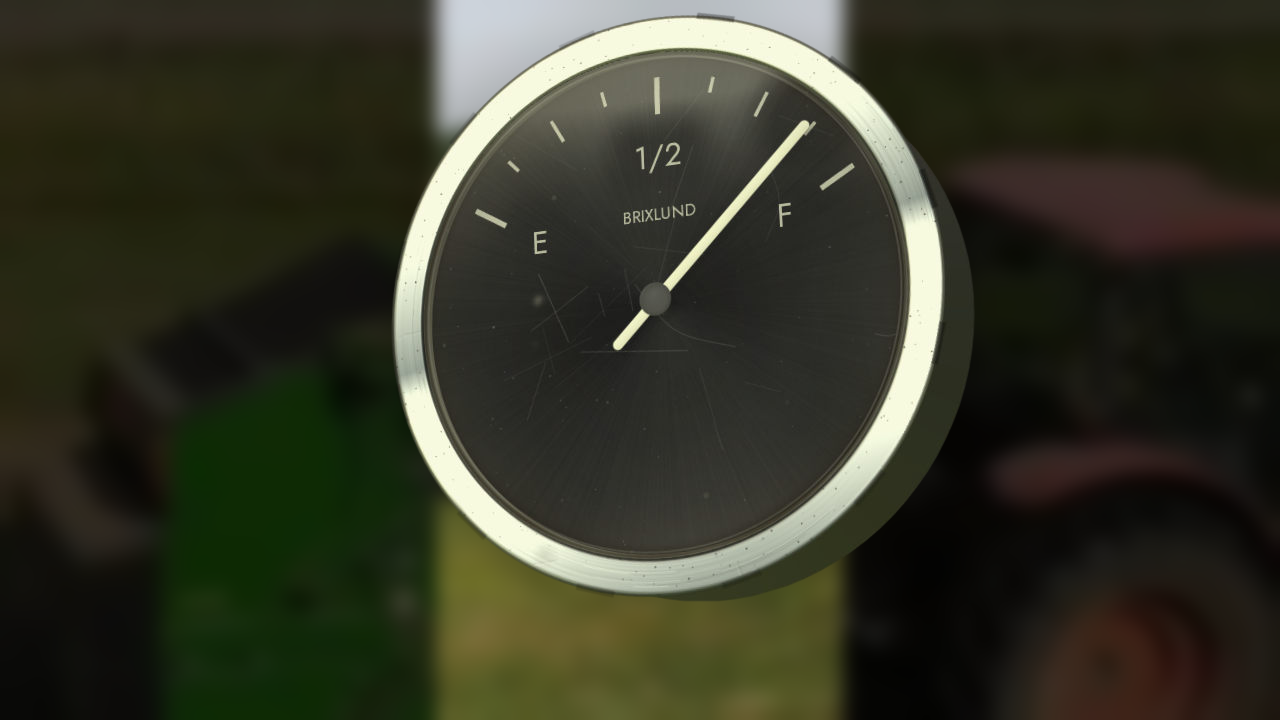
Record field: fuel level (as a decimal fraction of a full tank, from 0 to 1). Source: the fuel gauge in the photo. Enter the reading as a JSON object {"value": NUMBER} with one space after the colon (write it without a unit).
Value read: {"value": 0.875}
